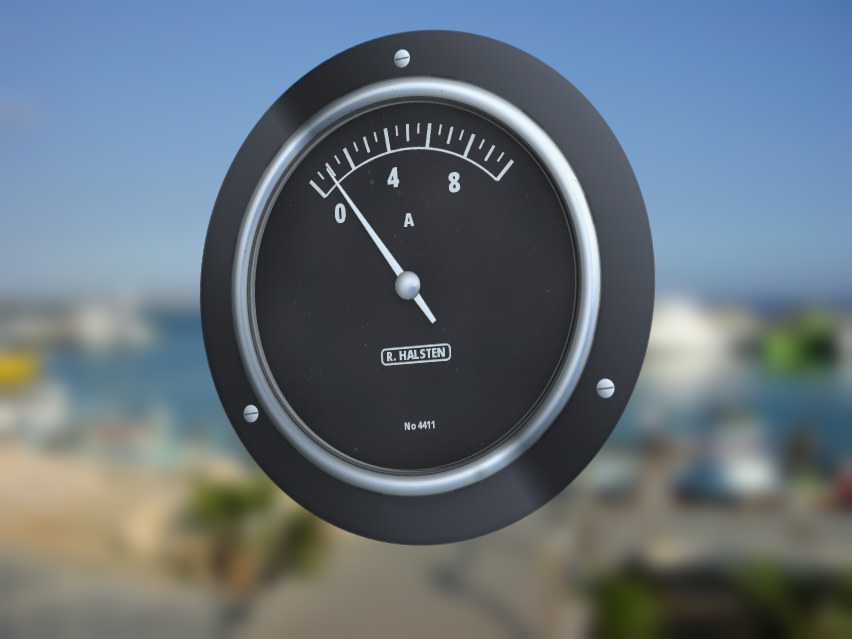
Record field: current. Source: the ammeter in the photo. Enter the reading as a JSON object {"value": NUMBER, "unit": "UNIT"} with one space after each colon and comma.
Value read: {"value": 1, "unit": "A"}
